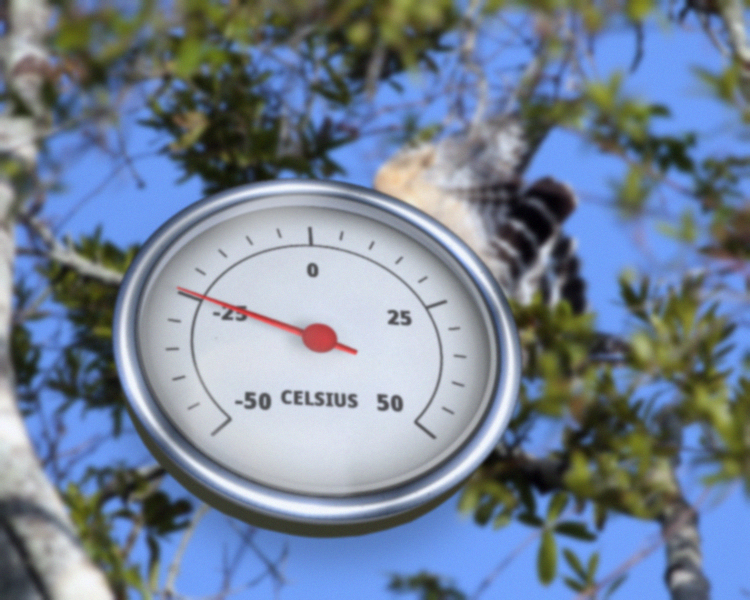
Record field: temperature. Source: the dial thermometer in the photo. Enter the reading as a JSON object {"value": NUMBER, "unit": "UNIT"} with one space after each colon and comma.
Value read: {"value": -25, "unit": "°C"}
